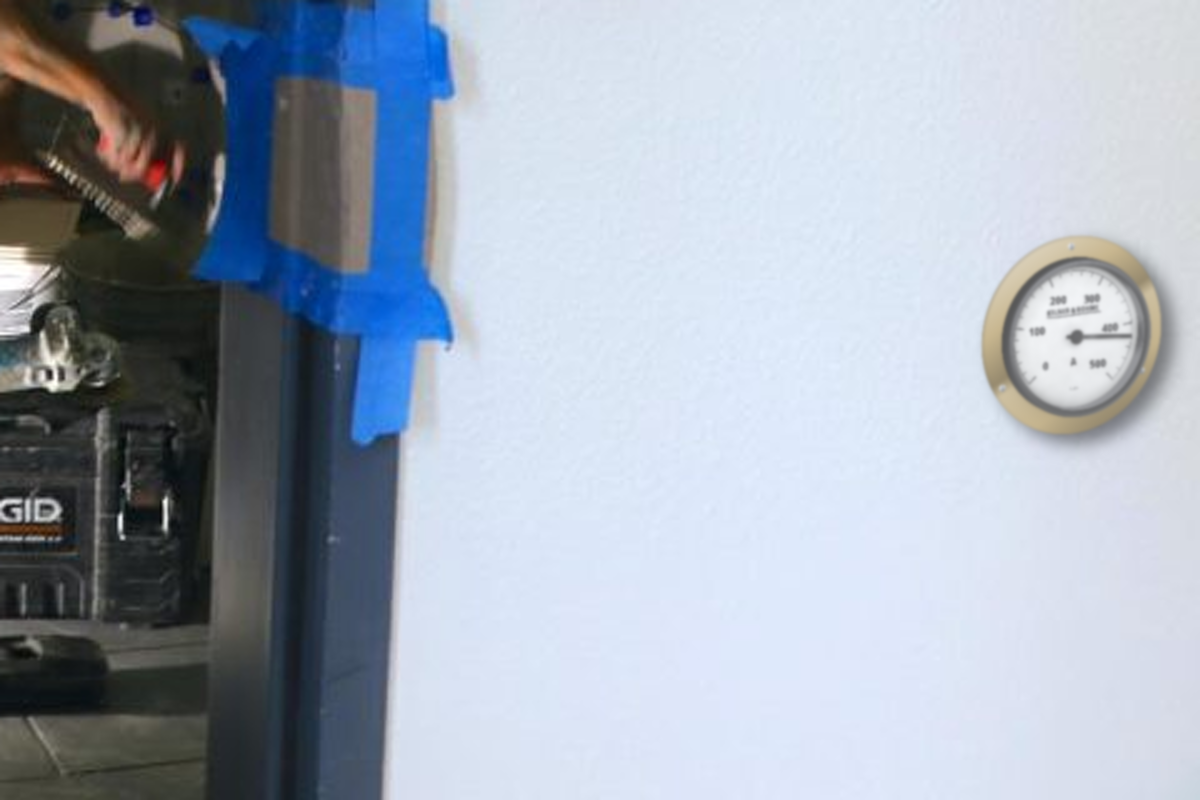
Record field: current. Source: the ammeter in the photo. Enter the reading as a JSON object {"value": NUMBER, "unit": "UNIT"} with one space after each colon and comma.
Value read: {"value": 420, "unit": "A"}
